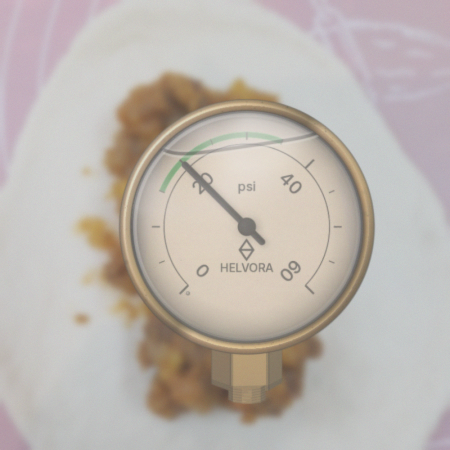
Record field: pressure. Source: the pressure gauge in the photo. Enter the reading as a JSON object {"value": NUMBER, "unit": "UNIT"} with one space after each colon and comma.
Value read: {"value": 20, "unit": "psi"}
